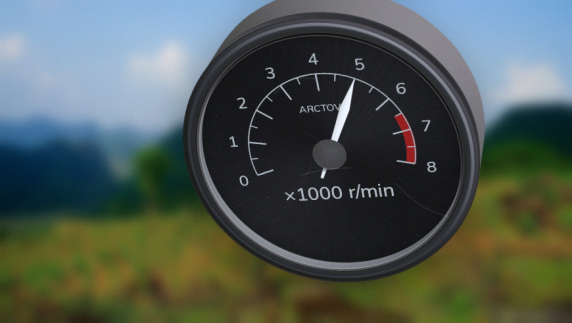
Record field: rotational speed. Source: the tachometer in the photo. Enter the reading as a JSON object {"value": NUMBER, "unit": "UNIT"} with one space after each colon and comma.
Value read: {"value": 5000, "unit": "rpm"}
